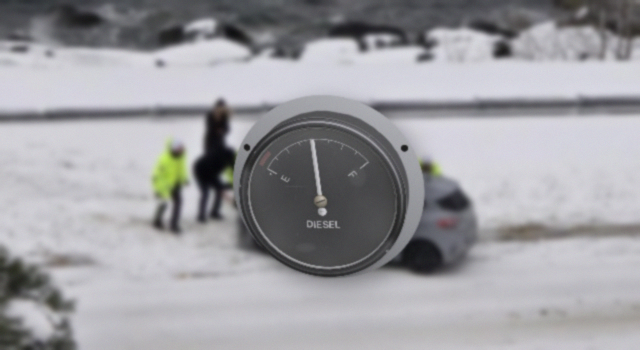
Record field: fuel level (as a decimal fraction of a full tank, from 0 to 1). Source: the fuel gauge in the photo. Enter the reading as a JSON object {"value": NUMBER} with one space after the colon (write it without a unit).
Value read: {"value": 0.5}
